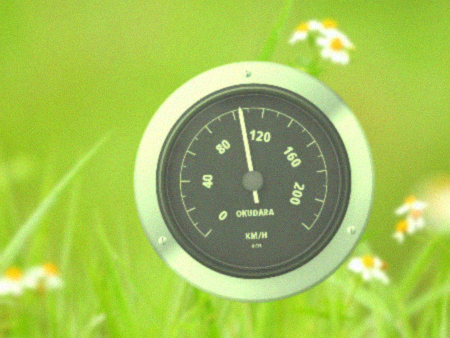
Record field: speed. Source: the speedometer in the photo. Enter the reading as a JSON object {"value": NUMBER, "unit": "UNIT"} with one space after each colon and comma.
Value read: {"value": 105, "unit": "km/h"}
